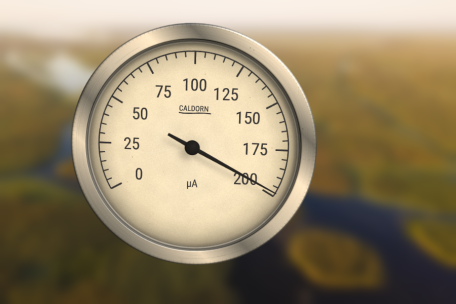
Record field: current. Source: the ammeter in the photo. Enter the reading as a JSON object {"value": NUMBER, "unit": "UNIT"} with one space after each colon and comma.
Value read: {"value": 197.5, "unit": "µA"}
